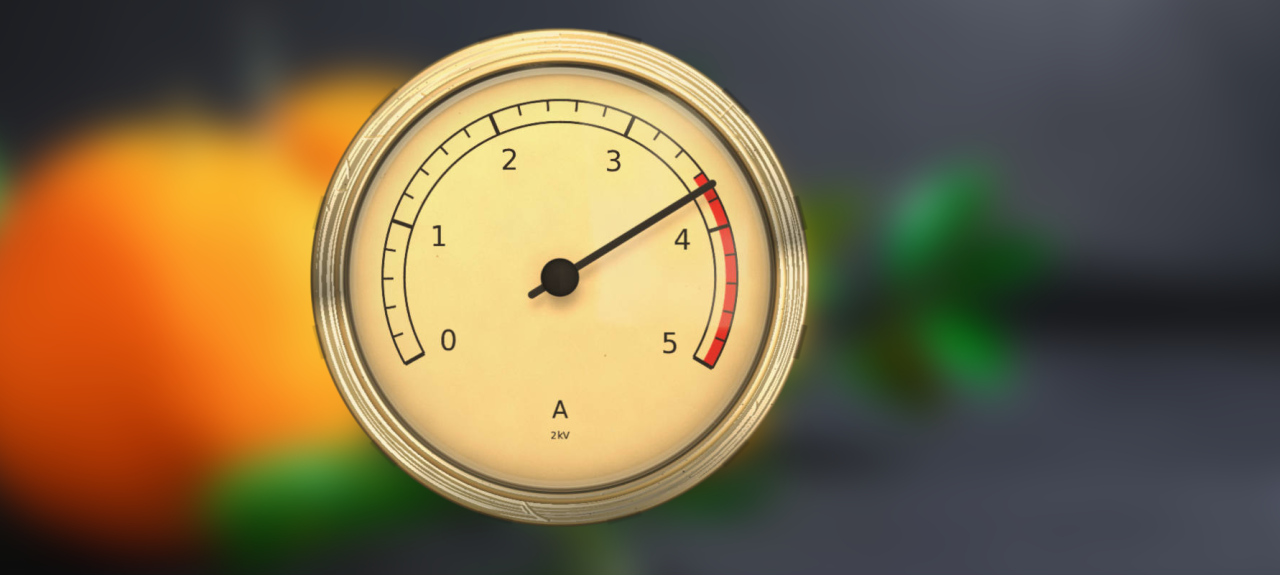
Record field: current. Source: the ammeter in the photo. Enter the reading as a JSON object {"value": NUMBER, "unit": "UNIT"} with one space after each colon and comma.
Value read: {"value": 3.7, "unit": "A"}
